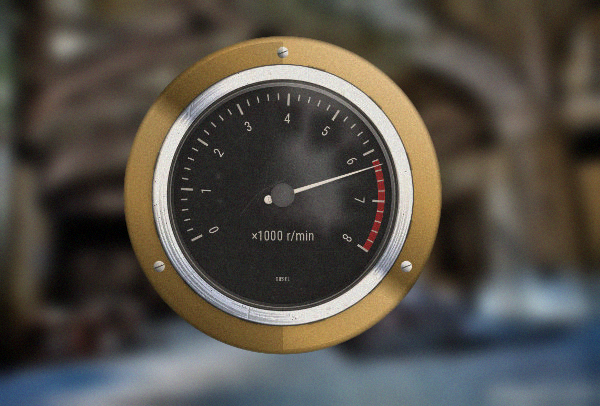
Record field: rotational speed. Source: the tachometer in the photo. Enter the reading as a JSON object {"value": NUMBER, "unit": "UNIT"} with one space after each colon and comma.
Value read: {"value": 6300, "unit": "rpm"}
